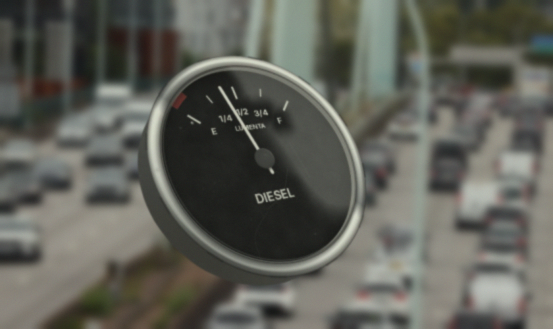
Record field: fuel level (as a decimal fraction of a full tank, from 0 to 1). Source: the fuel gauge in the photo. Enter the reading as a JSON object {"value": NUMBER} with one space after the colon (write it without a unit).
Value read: {"value": 0.375}
